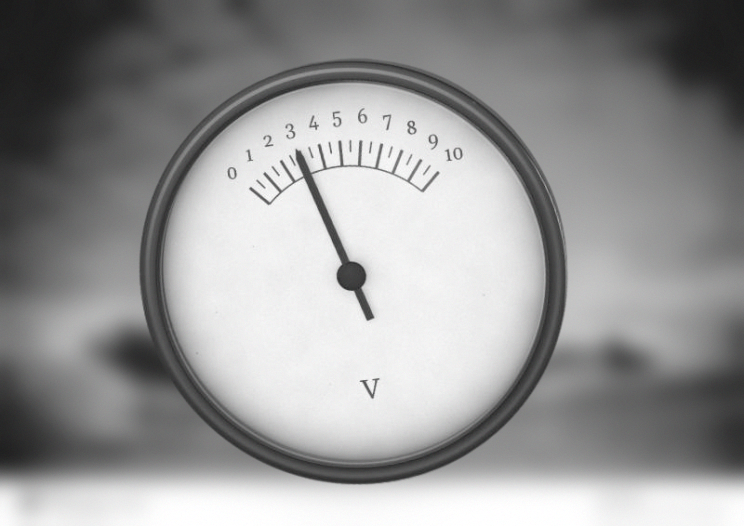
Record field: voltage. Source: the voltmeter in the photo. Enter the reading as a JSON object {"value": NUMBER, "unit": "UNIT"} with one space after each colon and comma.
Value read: {"value": 3, "unit": "V"}
